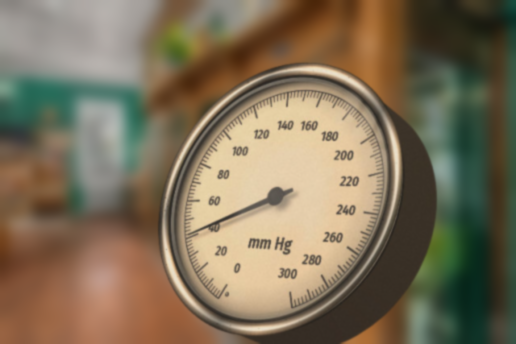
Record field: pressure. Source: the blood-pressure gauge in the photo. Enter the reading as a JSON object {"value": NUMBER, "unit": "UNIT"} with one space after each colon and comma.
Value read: {"value": 40, "unit": "mmHg"}
